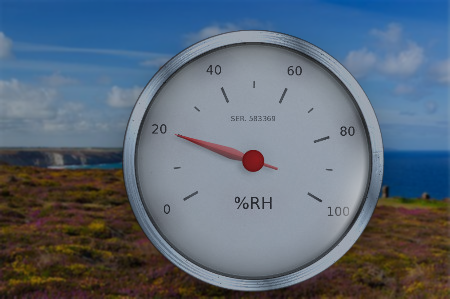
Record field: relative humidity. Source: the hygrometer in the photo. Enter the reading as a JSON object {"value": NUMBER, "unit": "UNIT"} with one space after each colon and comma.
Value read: {"value": 20, "unit": "%"}
